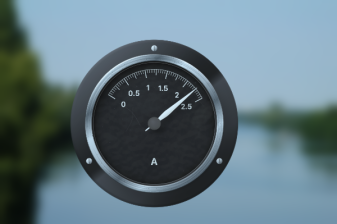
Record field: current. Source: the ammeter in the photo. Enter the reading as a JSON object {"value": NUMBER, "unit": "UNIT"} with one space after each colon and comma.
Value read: {"value": 2.25, "unit": "A"}
